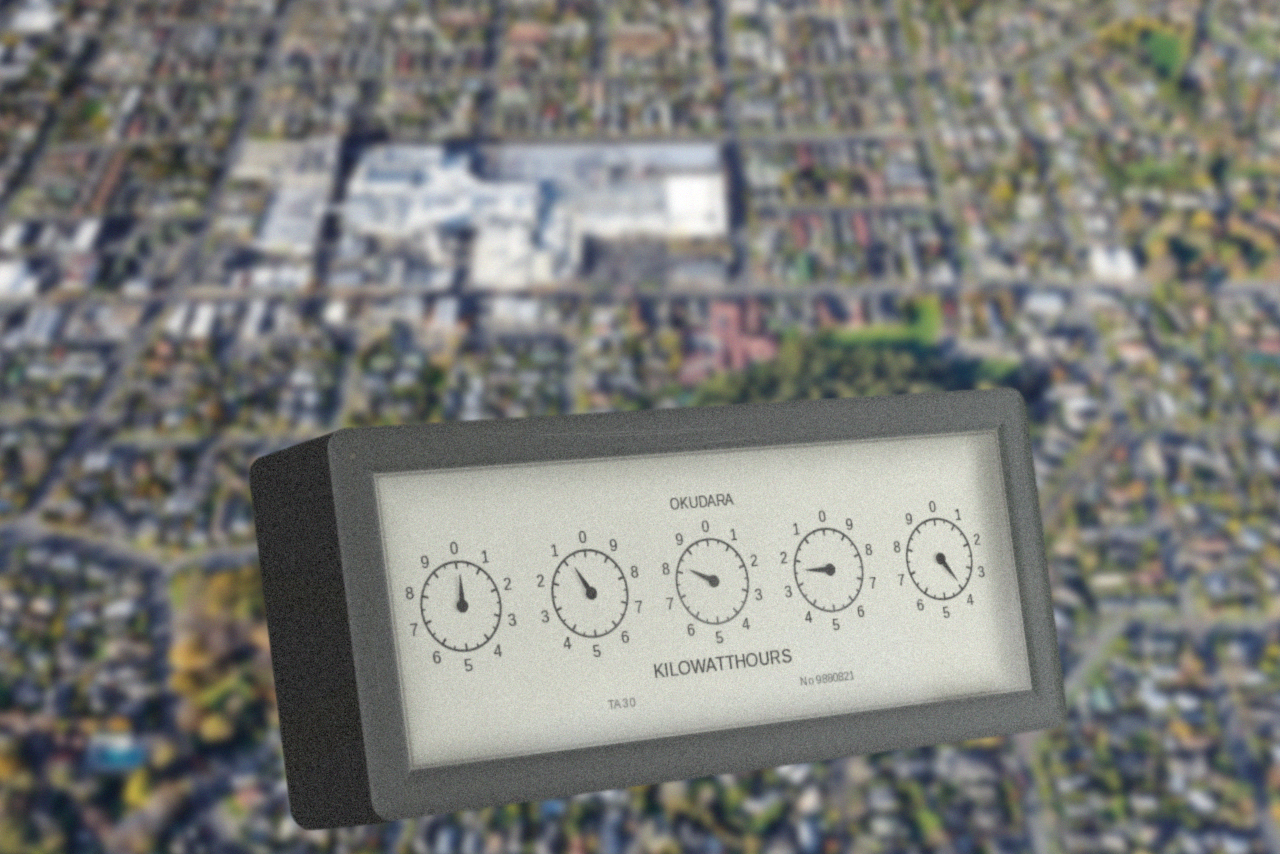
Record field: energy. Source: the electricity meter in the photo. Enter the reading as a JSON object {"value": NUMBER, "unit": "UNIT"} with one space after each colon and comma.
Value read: {"value": 824, "unit": "kWh"}
